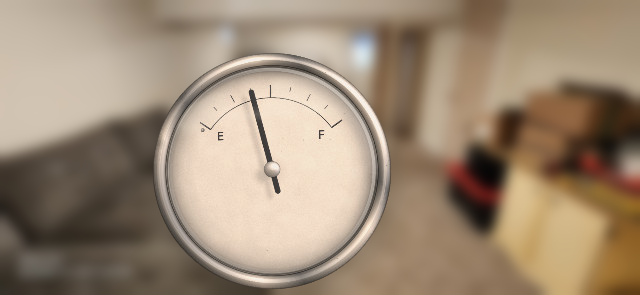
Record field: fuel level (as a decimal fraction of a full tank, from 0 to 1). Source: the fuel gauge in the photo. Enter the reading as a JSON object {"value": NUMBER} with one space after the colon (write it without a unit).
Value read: {"value": 0.375}
